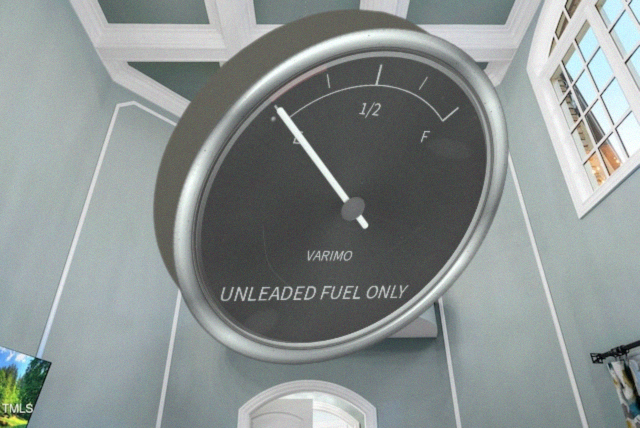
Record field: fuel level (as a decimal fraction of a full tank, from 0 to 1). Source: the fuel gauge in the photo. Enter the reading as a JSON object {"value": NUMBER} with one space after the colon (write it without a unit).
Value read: {"value": 0}
